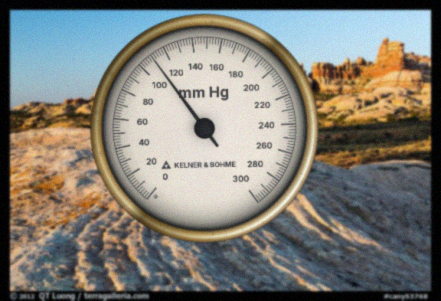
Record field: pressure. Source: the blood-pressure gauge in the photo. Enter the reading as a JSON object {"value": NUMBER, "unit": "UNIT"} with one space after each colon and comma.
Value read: {"value": 110, "unit": "mmHg"}
